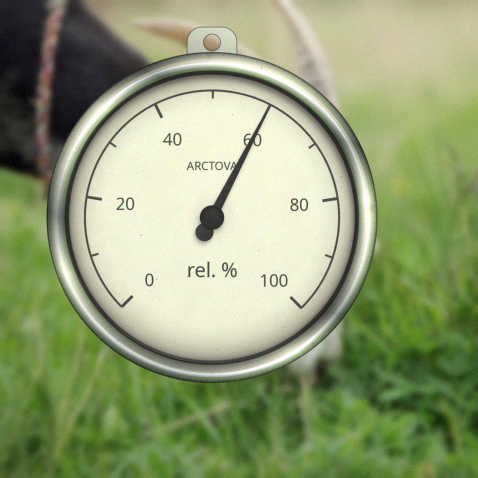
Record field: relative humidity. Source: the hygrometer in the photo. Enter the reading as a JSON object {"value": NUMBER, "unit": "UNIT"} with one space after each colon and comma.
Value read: {"value": 60, "unit": "%"}
